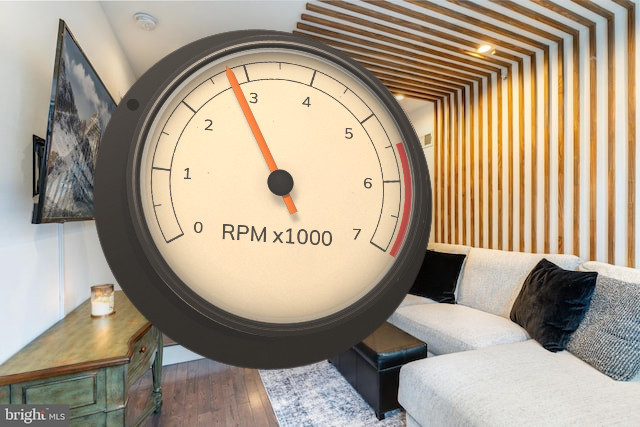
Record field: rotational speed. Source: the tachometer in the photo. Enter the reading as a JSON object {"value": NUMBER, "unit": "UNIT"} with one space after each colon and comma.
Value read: {"value": 2750, "unit": "rpm"}
